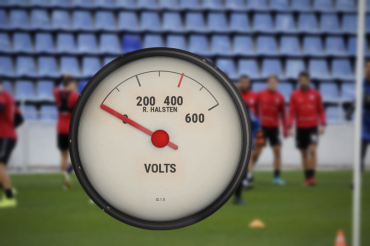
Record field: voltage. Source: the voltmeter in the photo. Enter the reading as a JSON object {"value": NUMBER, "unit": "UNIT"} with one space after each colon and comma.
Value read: {"value": 0, "unit": "V"}
